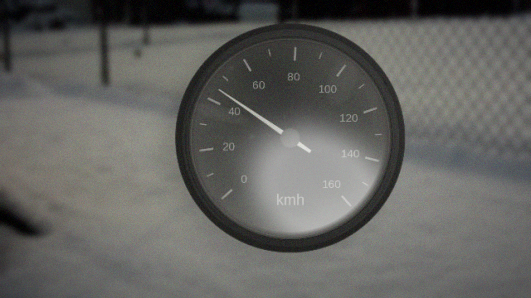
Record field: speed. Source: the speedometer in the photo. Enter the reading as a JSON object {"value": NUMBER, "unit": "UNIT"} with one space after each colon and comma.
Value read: {"value": 45, "unit": "km/h"}
